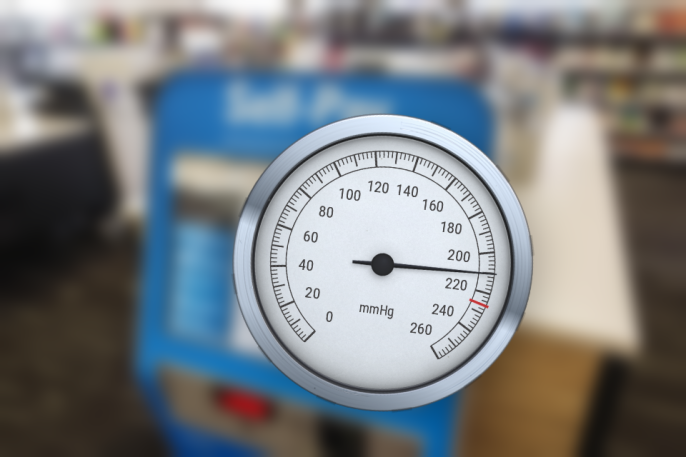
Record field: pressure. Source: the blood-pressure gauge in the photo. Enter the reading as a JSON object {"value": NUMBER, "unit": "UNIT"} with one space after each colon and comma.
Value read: {"value": 210, "unit": "mmHg"}
